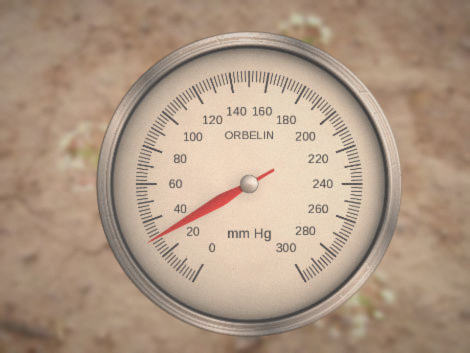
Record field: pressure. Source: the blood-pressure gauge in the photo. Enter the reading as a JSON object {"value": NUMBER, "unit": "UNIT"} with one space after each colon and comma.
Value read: {"value": 30, "unit": "mmHg"}
